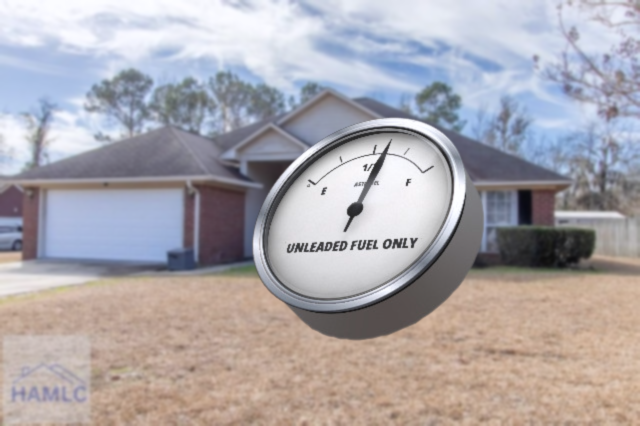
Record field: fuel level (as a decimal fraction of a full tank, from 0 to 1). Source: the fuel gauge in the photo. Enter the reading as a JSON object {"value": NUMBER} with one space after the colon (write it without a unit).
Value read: {"value": 0.625}
